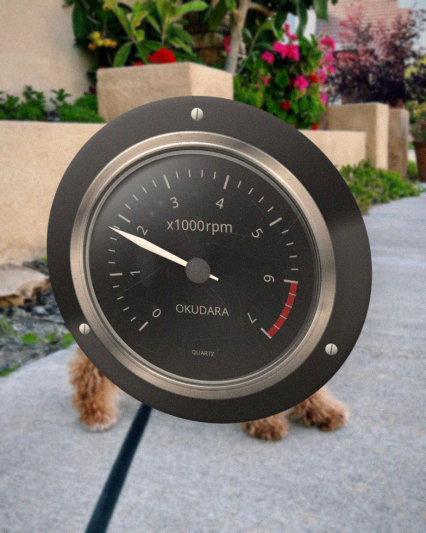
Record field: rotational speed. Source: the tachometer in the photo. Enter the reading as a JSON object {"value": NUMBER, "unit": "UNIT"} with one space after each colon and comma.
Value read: {"value": 1800, "unit": "rpm"}
